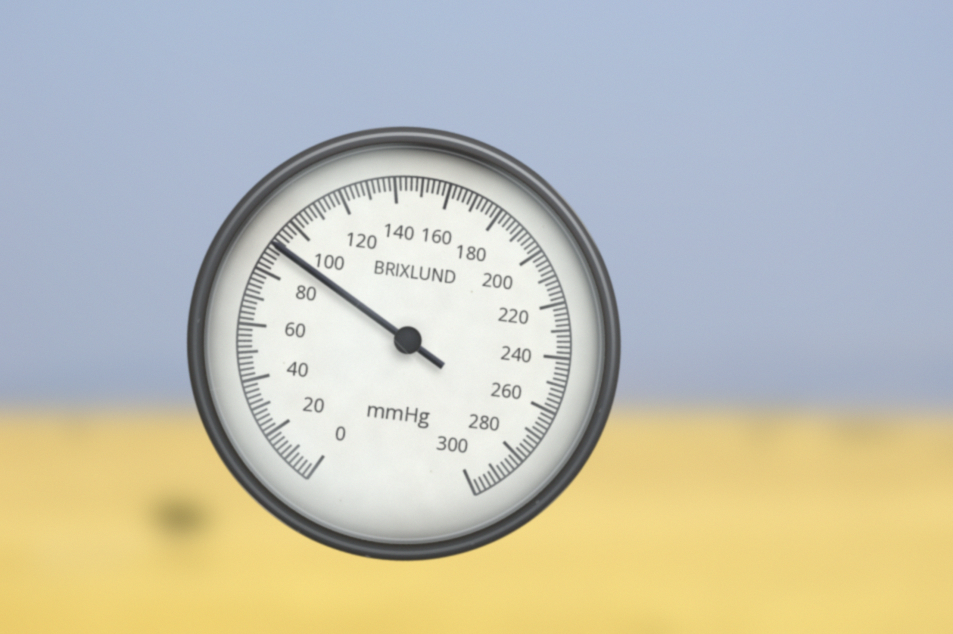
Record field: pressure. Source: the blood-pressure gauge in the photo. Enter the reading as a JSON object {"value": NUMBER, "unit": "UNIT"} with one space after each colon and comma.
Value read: {"value": 90, "unit": "mmHg"}
